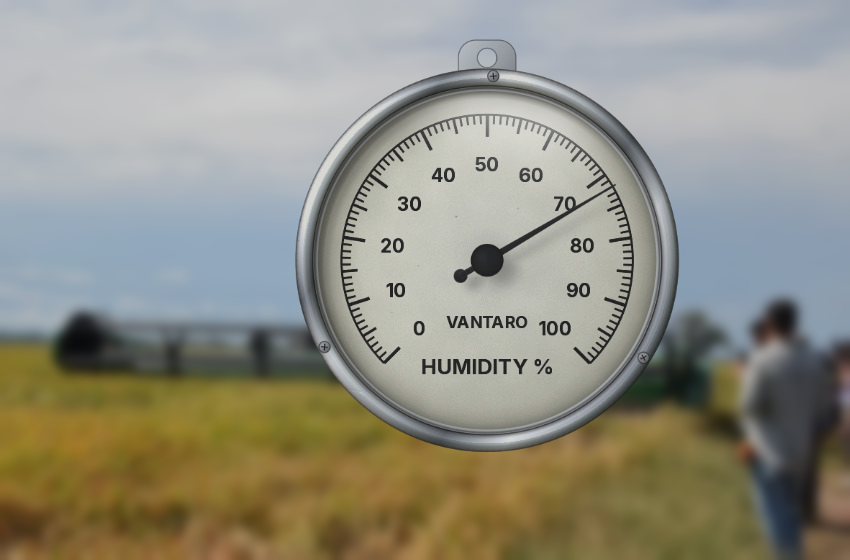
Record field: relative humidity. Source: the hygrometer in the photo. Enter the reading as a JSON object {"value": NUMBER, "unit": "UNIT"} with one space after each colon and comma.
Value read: {"value": 72, "unit": "%"}
